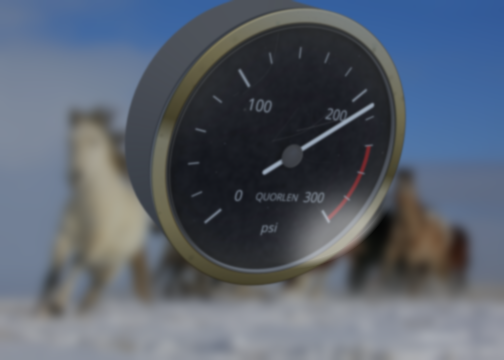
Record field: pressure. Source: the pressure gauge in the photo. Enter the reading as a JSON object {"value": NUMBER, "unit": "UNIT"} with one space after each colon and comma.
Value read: {"value": 210, "unit": "psi"}
